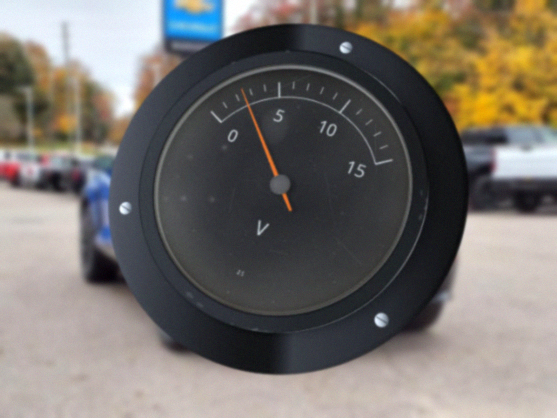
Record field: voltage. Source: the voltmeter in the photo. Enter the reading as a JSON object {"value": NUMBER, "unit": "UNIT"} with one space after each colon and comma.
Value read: {"value": 2.5, "unit": "V"}
